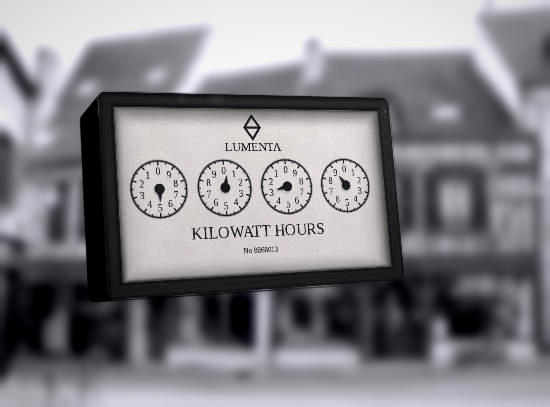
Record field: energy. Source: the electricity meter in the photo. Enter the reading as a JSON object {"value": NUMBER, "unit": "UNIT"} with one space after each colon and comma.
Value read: {"value": 5029, "unit": "kWh"}
